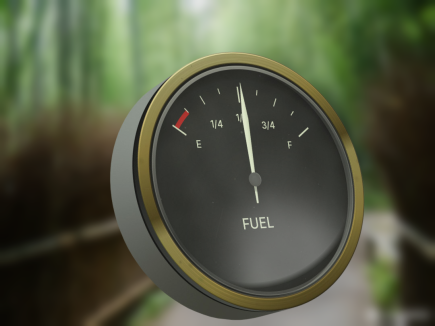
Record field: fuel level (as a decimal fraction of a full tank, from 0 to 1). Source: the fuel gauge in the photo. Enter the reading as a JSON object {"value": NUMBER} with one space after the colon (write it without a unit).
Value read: {"value": 0.5}
